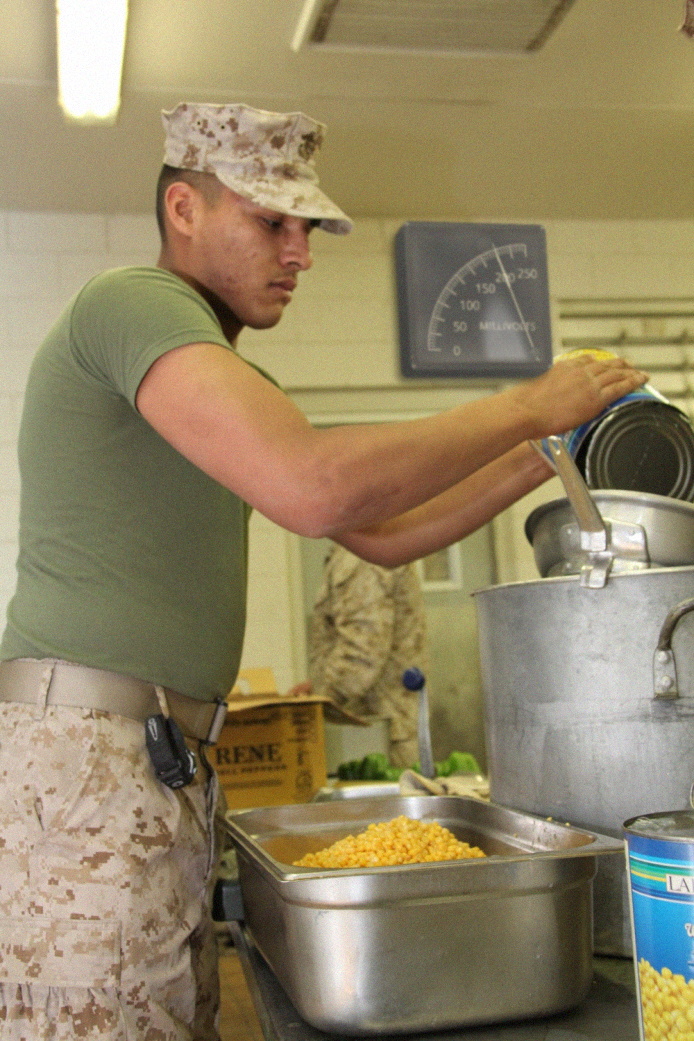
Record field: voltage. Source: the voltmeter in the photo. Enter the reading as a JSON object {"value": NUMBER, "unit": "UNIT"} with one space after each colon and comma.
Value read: {"value": 200, "unit": "mV"}
